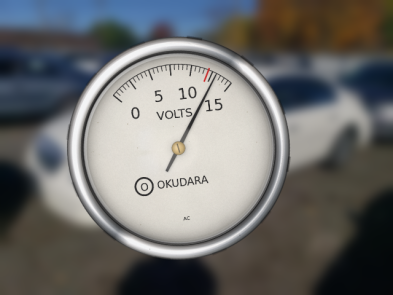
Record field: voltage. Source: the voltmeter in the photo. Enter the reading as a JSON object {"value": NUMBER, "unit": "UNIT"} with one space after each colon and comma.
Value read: {"value": 13, "unit": "V"}
